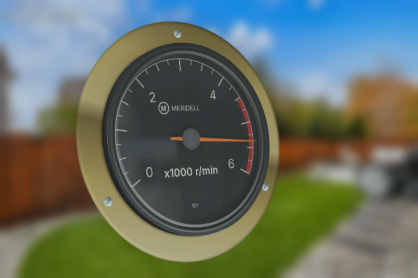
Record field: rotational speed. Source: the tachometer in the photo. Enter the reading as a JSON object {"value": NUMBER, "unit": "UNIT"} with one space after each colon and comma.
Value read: {"value": 5375, "unit": "rpm"}
